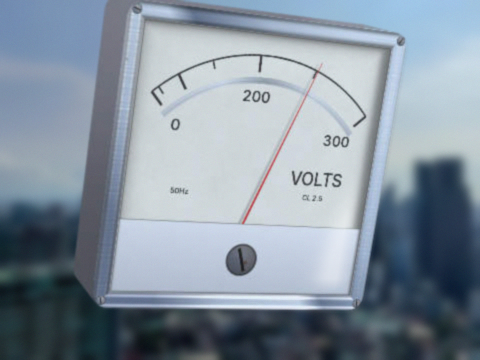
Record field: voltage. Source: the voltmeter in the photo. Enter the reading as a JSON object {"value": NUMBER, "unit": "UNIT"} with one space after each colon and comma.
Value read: {"value": 250, "unit": "V"}
